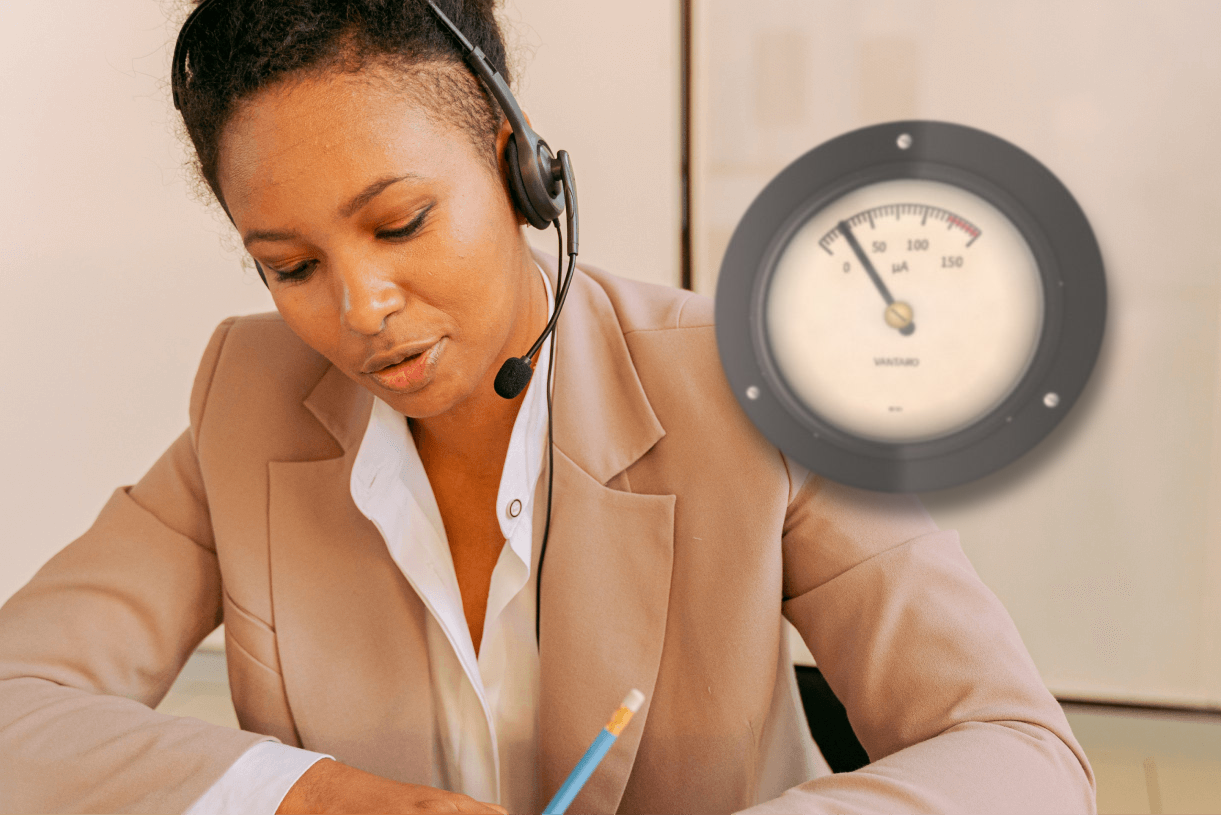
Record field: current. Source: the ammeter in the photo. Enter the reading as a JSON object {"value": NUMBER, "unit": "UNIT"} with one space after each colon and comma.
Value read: {"value": 25, "unit": "µA"}
